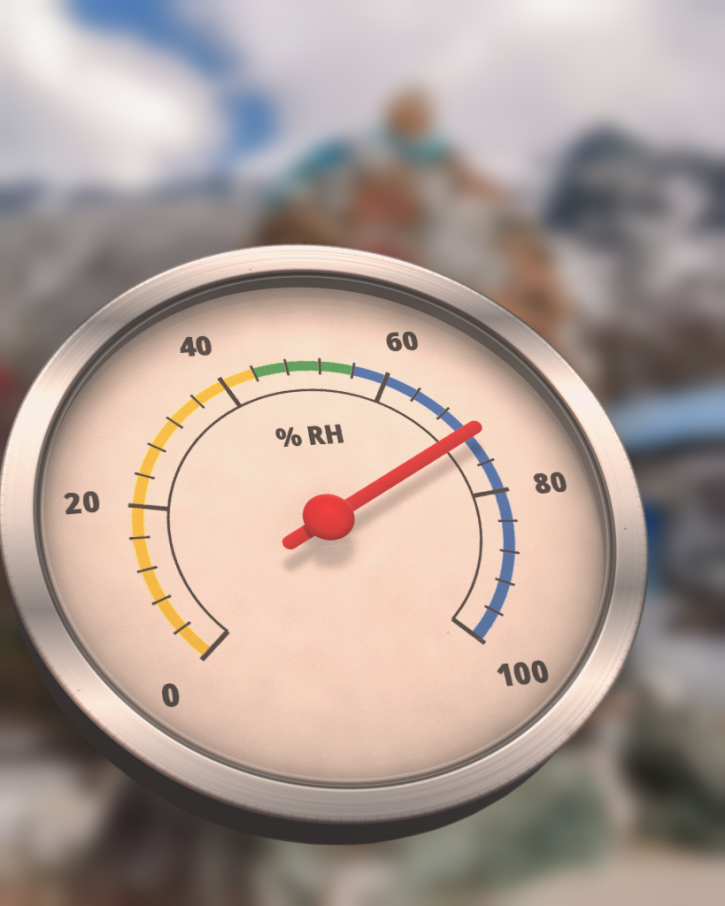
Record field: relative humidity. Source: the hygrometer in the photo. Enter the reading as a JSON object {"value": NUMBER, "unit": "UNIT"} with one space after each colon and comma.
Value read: {"value": 72, "unit": "%"}
